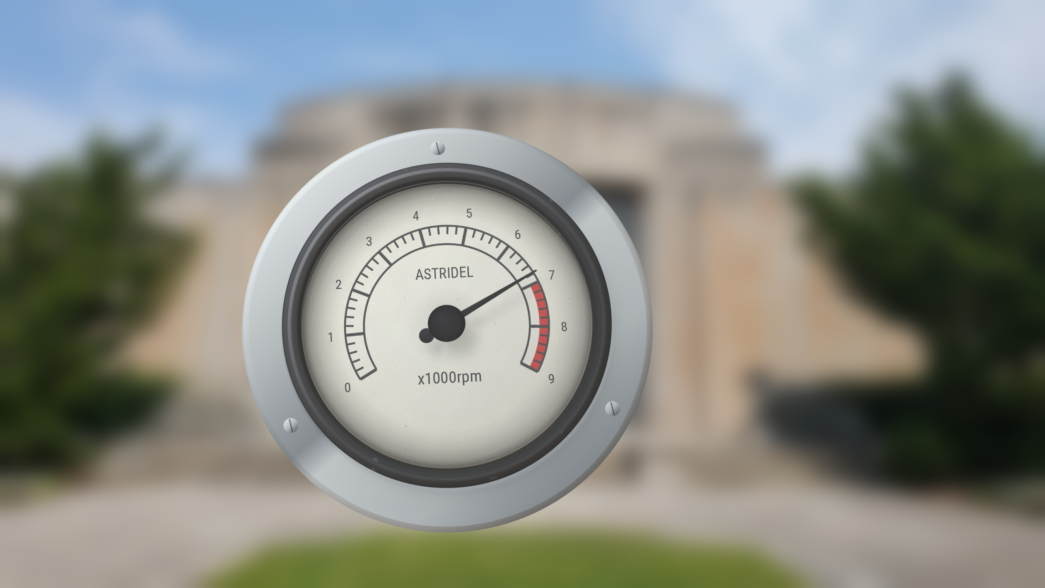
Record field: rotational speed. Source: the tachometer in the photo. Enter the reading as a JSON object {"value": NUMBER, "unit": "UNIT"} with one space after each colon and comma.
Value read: {"value": 6800, "unit": "rpm"}
